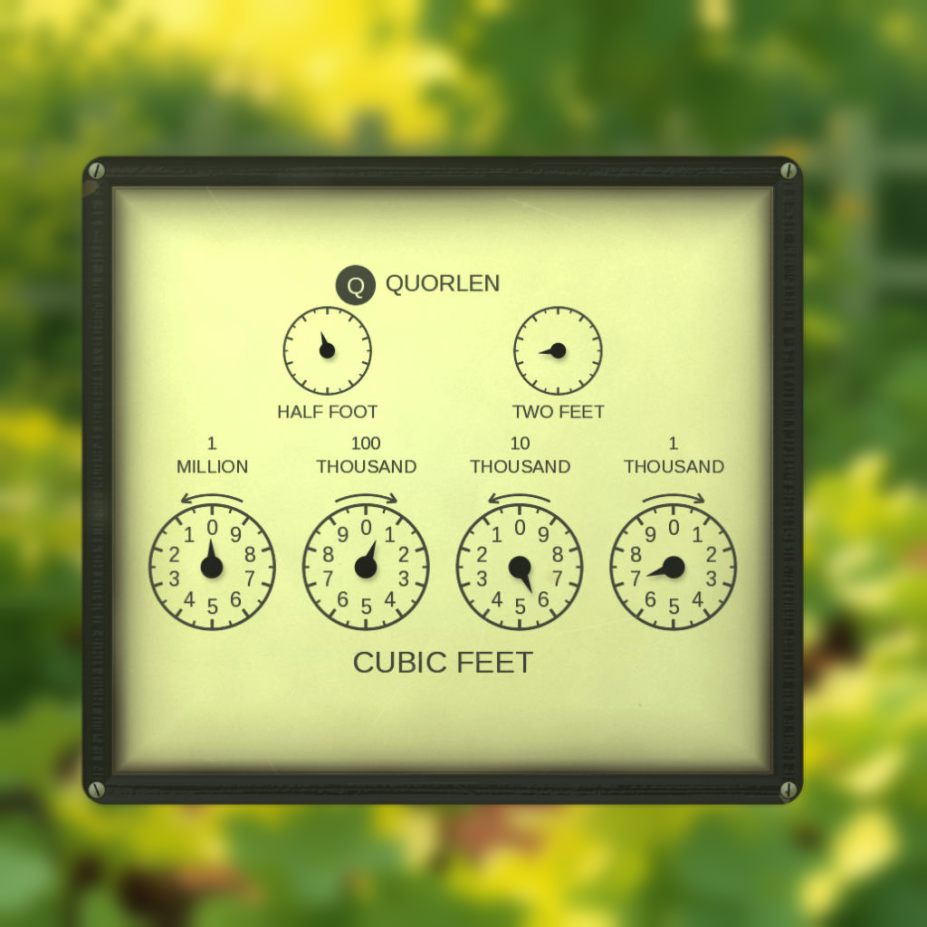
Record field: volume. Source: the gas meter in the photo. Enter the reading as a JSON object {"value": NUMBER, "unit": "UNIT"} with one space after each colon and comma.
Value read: {"value": 5700, "unit": "ft³"}
